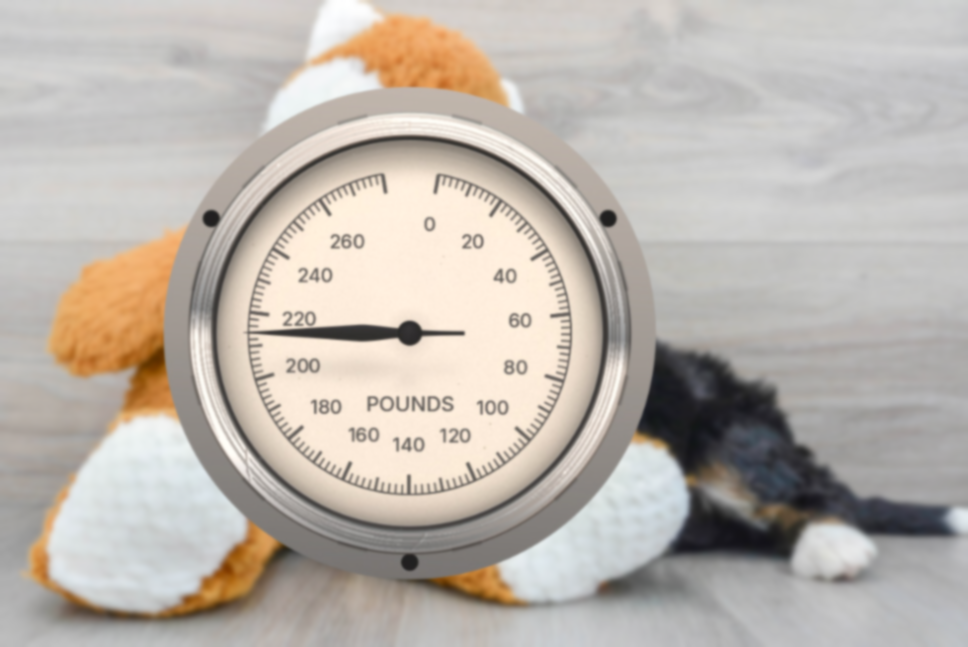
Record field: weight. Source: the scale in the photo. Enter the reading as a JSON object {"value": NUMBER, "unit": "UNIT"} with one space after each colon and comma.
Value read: {"value": 214, "unit": "lb"}
